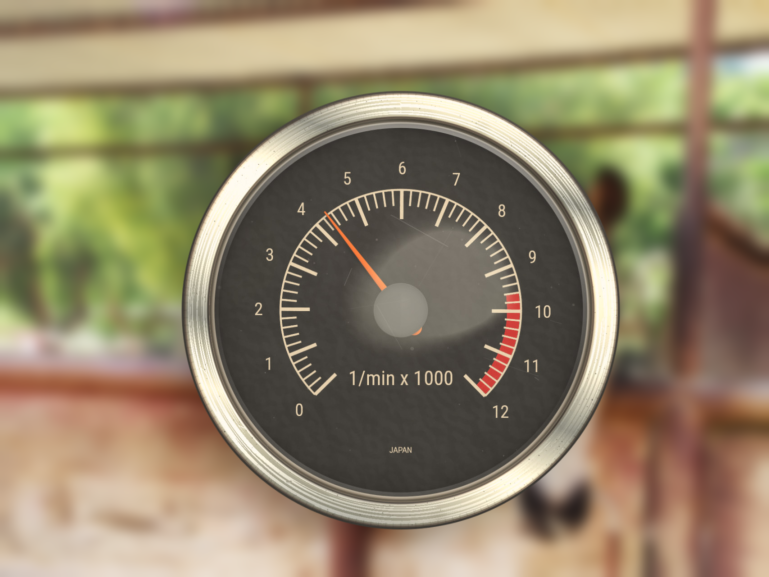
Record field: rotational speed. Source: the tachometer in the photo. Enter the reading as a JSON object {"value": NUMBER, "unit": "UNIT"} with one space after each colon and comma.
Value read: {"value": 4300, "unit": "rpm"}
